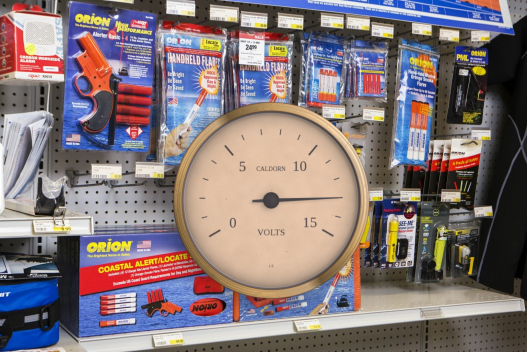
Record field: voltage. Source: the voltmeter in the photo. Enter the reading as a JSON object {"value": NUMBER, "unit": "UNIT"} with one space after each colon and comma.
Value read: {"value": 13, "unit": "V"}
